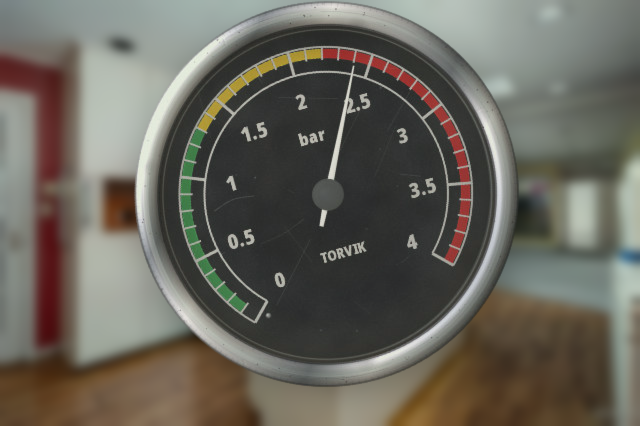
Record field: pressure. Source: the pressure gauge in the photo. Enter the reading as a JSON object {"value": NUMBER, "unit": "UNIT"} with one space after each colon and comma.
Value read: {"value": 2.4, "unit": "bar"}
